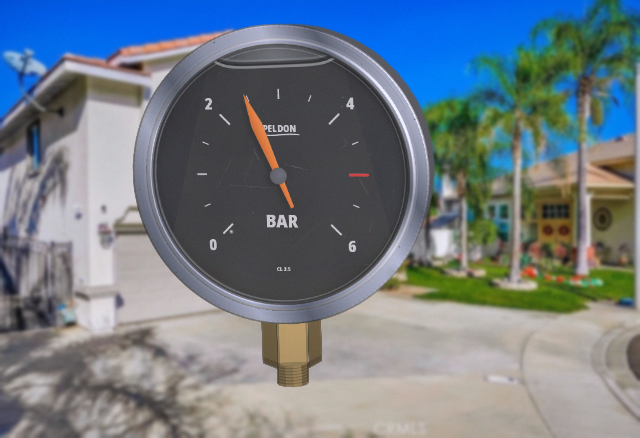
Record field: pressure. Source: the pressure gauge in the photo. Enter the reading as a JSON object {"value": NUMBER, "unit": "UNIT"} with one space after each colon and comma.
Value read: {"value": 2.5, "unit": "bar"}
